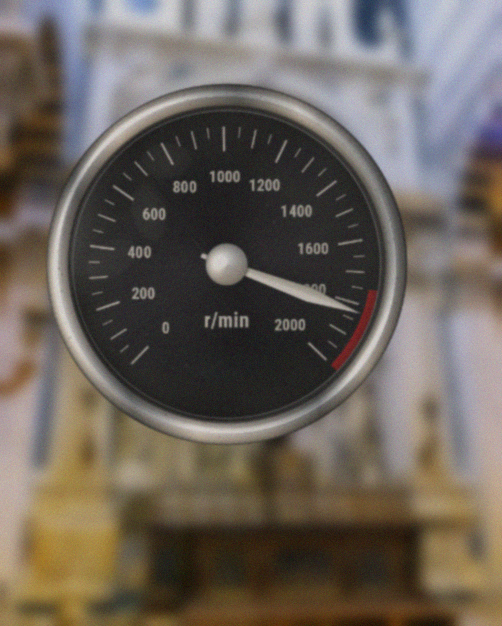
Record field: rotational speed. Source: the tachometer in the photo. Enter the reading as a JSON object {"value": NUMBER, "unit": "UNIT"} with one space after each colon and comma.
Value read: {"value": 1825, "unit": "rpm"}
